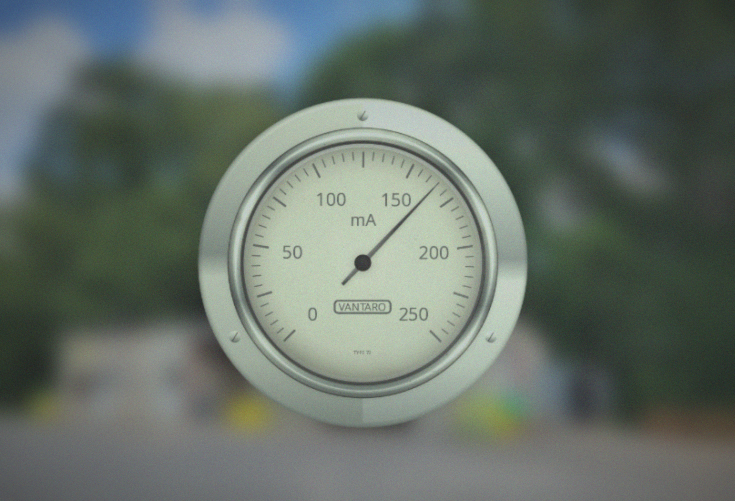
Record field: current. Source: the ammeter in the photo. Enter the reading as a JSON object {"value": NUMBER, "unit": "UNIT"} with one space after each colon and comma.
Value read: {"value": 165, "unit": "mA"}
